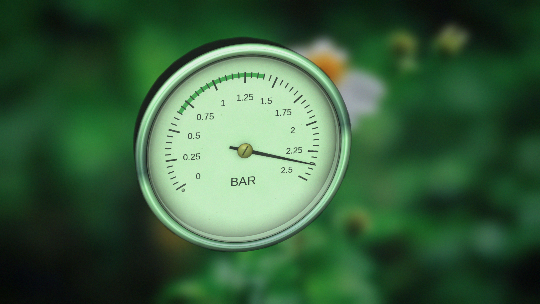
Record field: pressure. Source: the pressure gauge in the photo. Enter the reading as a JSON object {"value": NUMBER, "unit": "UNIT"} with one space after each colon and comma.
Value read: {"value": 2.35, "unit": "bar"}
